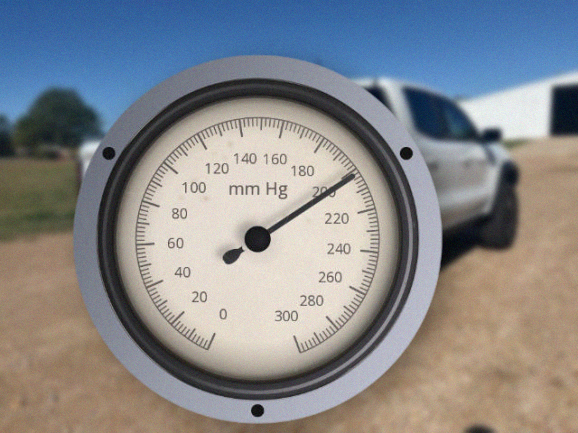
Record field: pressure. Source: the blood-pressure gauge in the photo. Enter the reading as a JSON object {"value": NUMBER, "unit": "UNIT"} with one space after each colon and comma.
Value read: {"value": 202, "unit": "mmHg"}
